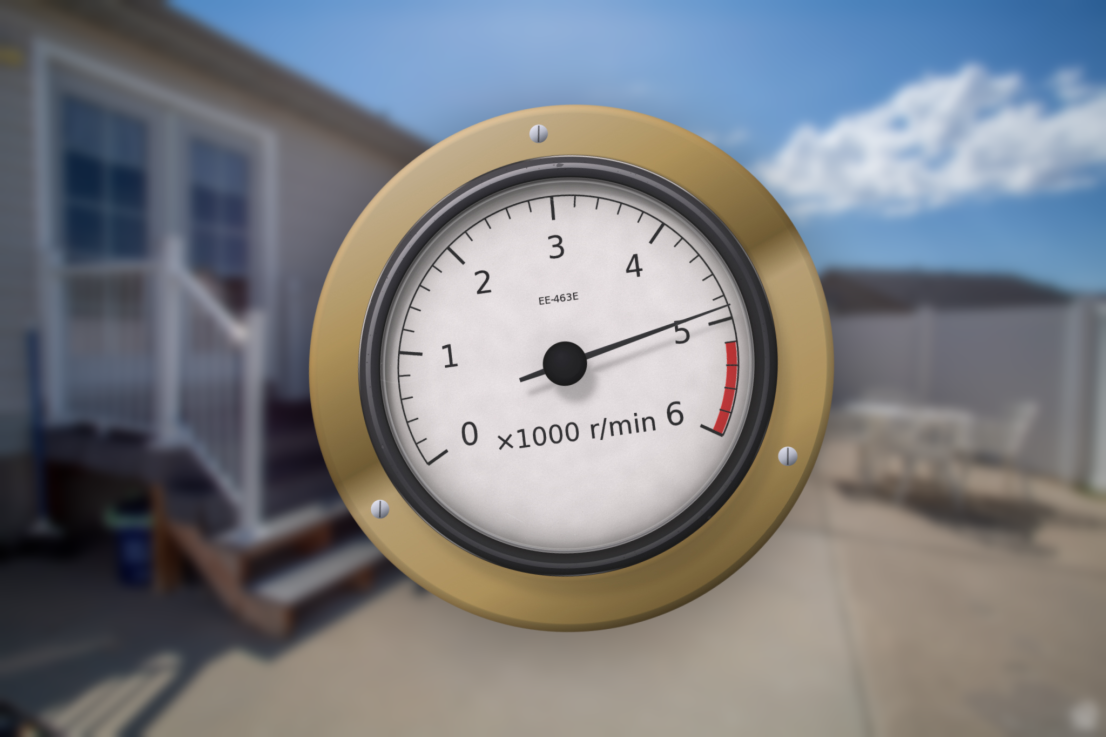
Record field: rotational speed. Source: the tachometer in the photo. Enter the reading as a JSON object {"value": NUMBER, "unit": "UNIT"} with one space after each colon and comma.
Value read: {"value": 4900, "unit": "rpm"}
